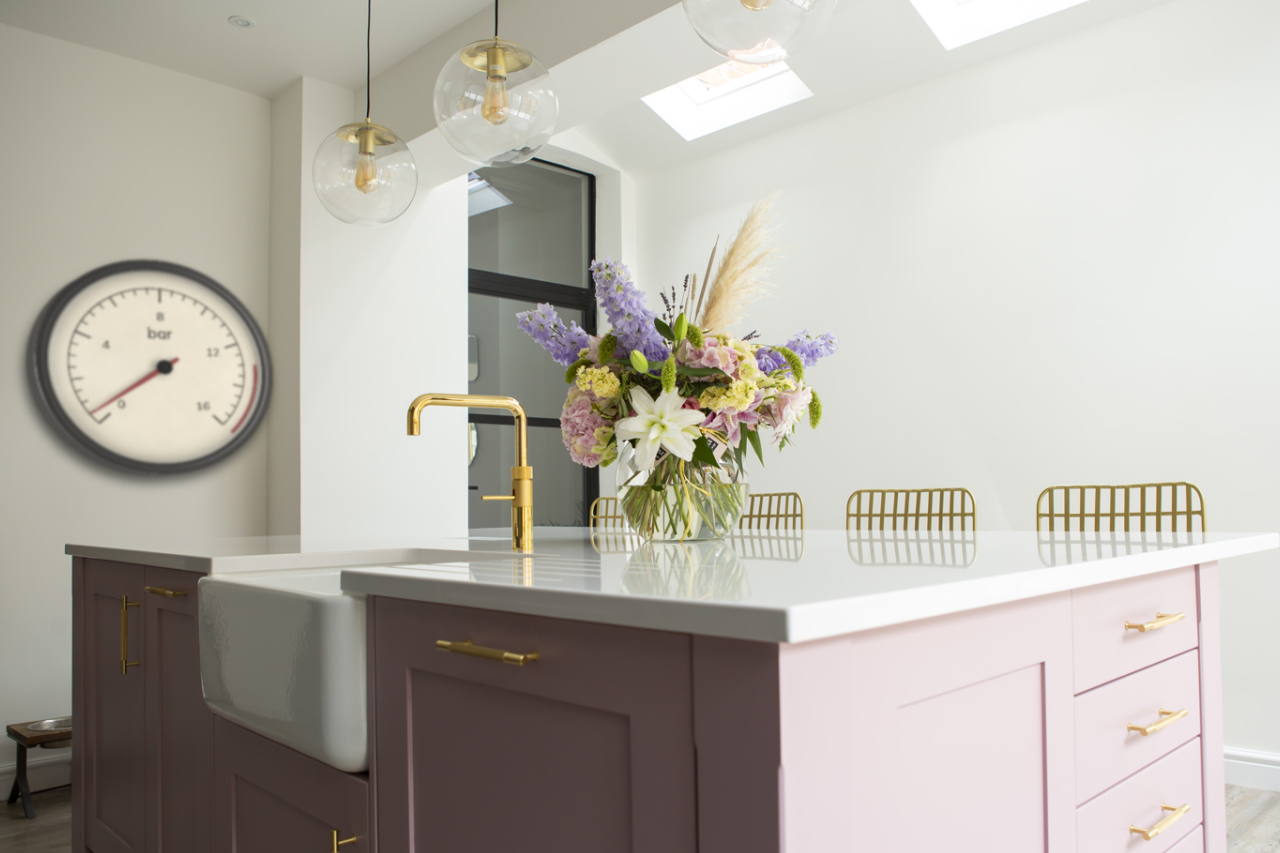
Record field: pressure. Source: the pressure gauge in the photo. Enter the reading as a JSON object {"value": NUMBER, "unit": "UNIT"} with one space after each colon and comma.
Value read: {"value": 0.5, "unit": "bar"}
